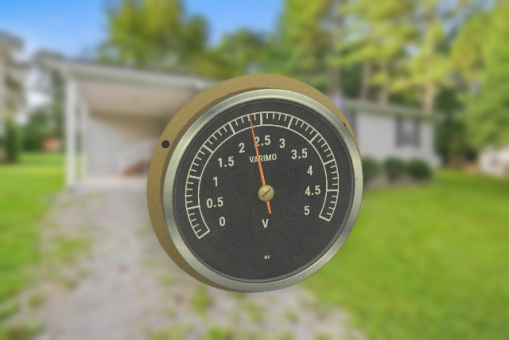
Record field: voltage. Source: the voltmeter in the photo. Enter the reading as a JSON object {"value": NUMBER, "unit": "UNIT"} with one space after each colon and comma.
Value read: {"value": 2.3, "unit": "V"}
